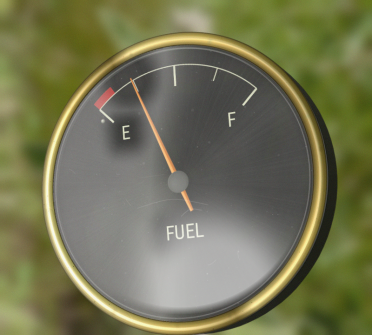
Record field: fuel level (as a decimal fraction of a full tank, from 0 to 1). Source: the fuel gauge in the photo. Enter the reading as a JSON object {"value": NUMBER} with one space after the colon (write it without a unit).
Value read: {"value": 0.25}
